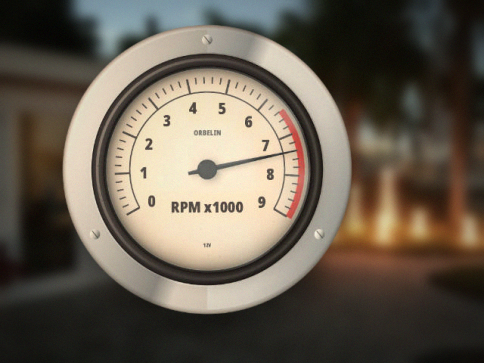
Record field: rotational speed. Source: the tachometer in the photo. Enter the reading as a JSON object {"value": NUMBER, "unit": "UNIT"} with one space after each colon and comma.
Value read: {"value": 7400, "unit": "rpm"}
